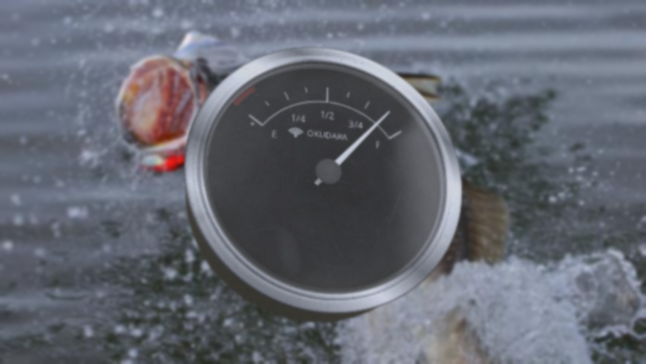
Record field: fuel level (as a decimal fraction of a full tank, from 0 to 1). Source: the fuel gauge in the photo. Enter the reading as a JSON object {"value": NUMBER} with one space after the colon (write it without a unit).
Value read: {"value": 0.875}
